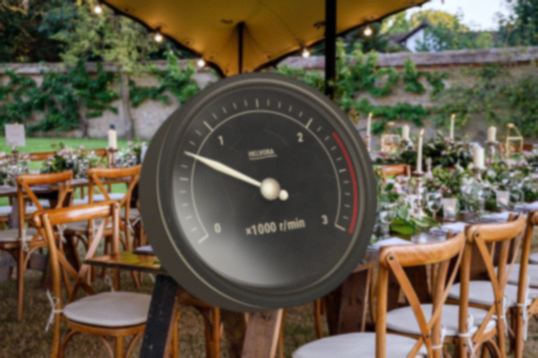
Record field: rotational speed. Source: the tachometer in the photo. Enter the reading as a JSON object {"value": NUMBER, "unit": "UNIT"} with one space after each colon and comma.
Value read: {"value": 700, "unit": "rpm"}
